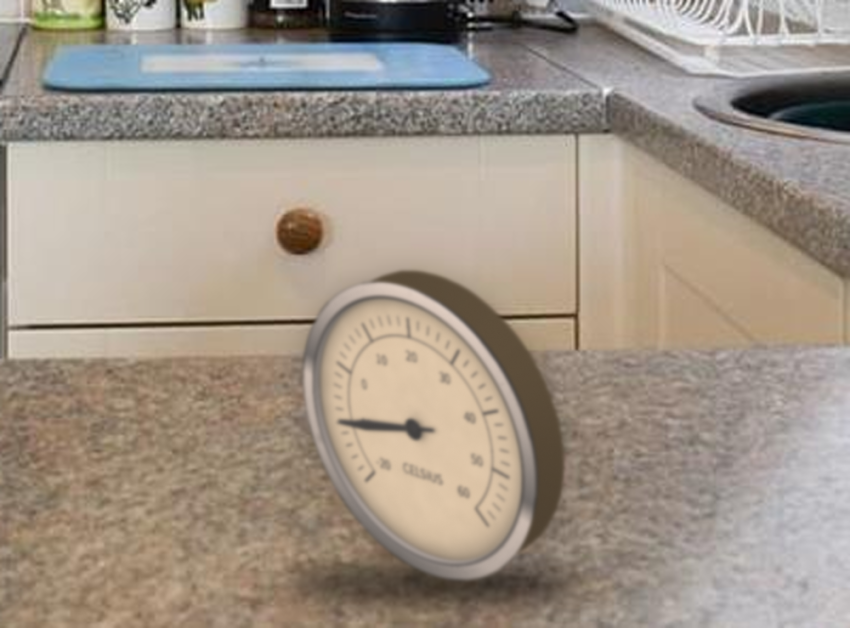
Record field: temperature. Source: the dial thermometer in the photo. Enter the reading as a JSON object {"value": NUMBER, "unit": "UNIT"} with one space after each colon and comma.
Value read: {"value": -10, "unit": "°C"}
